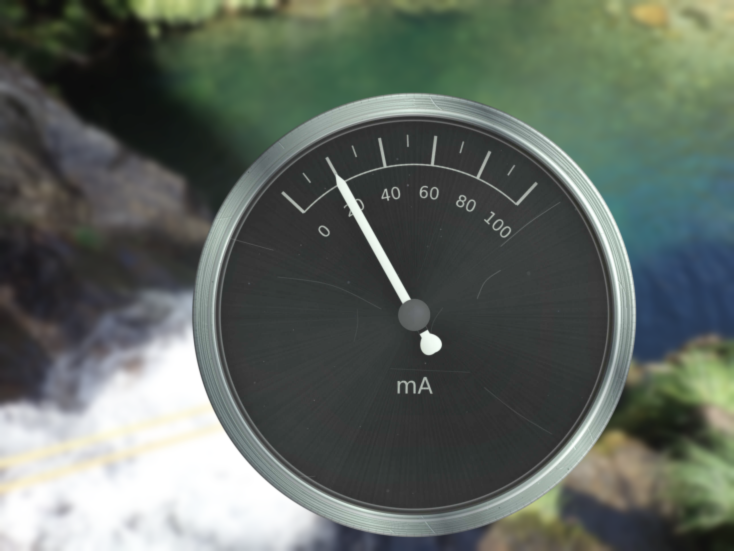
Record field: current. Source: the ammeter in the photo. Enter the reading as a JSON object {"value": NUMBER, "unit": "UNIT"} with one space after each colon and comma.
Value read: {"value": 20, "unit": "mA"}
